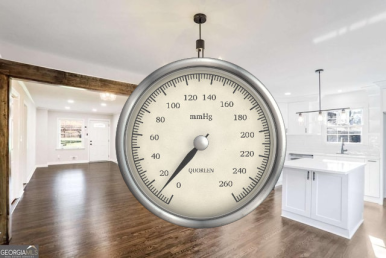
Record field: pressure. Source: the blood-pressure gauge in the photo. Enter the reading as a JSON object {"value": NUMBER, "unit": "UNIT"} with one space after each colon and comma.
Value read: {"value": 10, "unit": "mmHg"}
